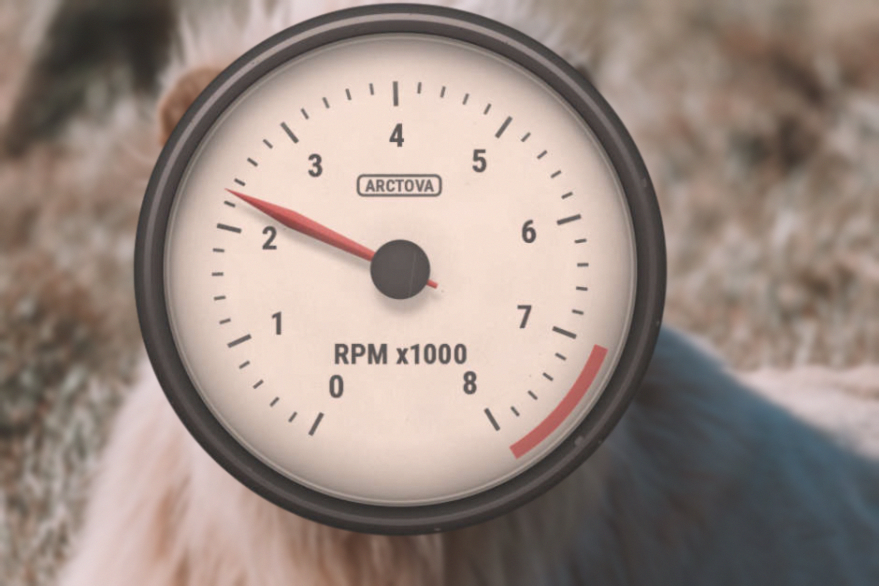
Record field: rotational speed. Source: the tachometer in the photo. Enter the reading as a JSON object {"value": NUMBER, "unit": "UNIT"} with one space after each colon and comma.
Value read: {"value": 2300, "unit": "rpm"}
